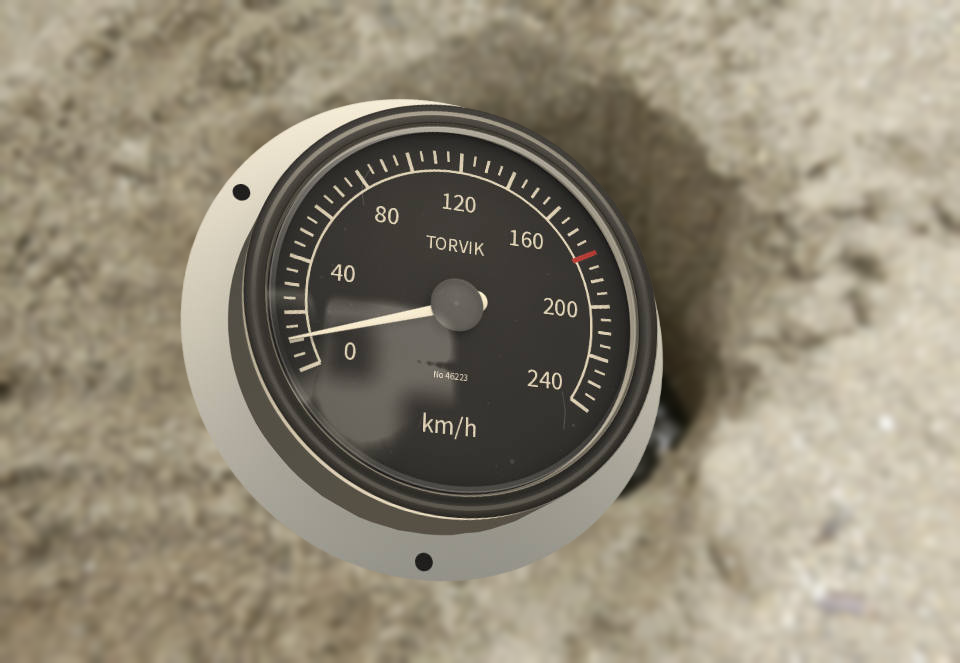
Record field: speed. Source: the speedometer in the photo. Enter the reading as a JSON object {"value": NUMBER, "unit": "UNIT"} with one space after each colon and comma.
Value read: {"value": 10, "unit": "km/h"}
